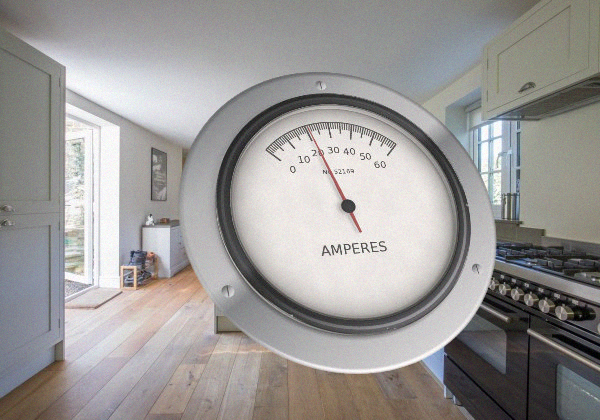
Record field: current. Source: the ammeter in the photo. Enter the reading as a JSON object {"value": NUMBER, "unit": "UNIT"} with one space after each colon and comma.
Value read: {"value": 20, "unit": "A"}
